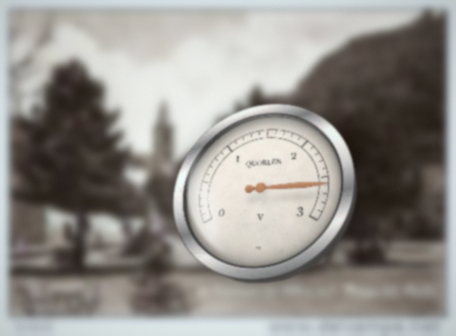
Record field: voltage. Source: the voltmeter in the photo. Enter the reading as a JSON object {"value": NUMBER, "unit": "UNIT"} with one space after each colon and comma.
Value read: {"value": 2.6, "unit": "V"}
